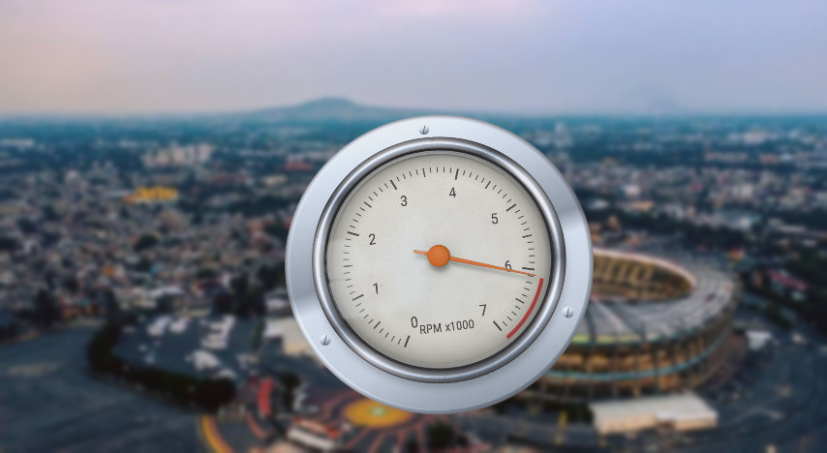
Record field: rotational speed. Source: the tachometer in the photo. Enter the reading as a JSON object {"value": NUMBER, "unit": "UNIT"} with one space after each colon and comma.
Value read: {"value": 6100, "unit": "rpm"}
